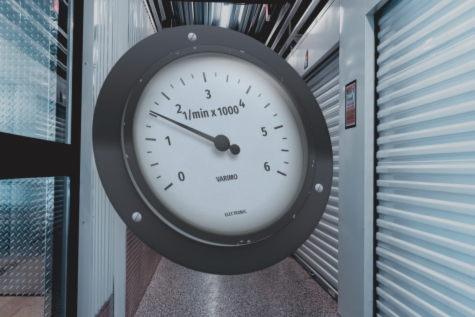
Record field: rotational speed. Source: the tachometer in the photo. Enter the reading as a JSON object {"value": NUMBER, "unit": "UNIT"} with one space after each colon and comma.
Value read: {"value": 1500, "unit": "rpm"}
